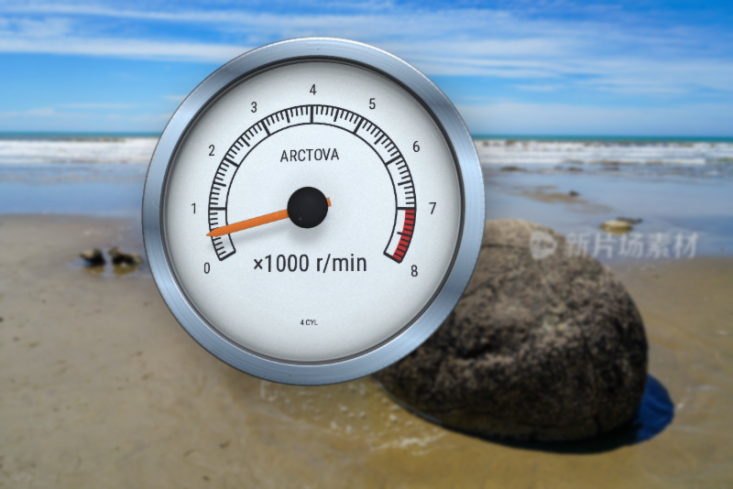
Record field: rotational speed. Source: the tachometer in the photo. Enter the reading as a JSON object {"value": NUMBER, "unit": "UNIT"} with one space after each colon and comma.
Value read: {"value": 500, "unit": "rpm"}
